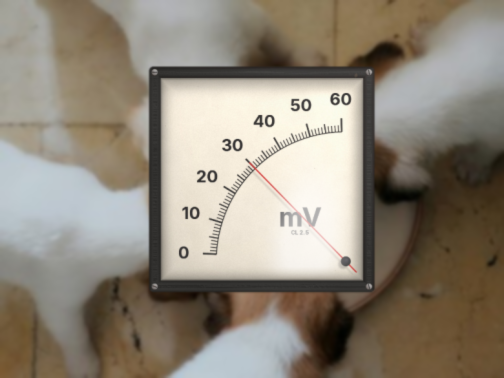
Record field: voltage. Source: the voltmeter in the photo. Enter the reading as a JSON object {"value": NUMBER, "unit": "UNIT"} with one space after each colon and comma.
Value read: {"value": 30, "unit": "mV"}
